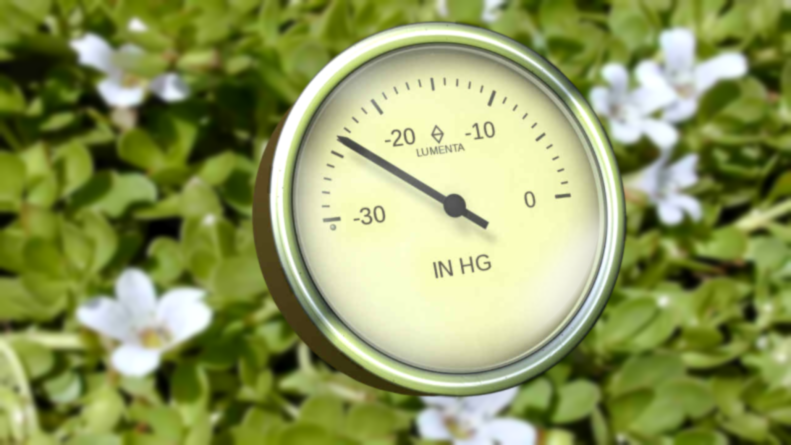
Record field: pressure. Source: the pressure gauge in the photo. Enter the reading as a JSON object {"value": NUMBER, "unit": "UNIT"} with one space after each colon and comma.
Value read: {"value": -24, "unit": "inHg"}
